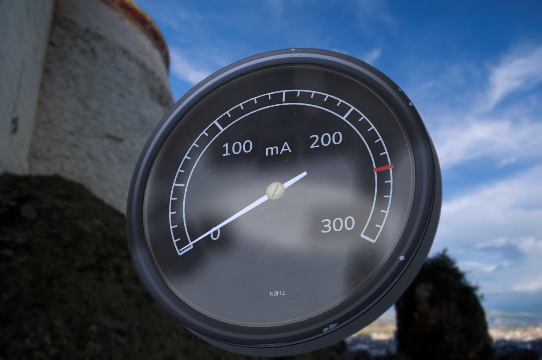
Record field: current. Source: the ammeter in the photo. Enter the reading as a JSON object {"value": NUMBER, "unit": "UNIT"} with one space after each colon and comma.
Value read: {"value": 0, "unit": "mA"}
